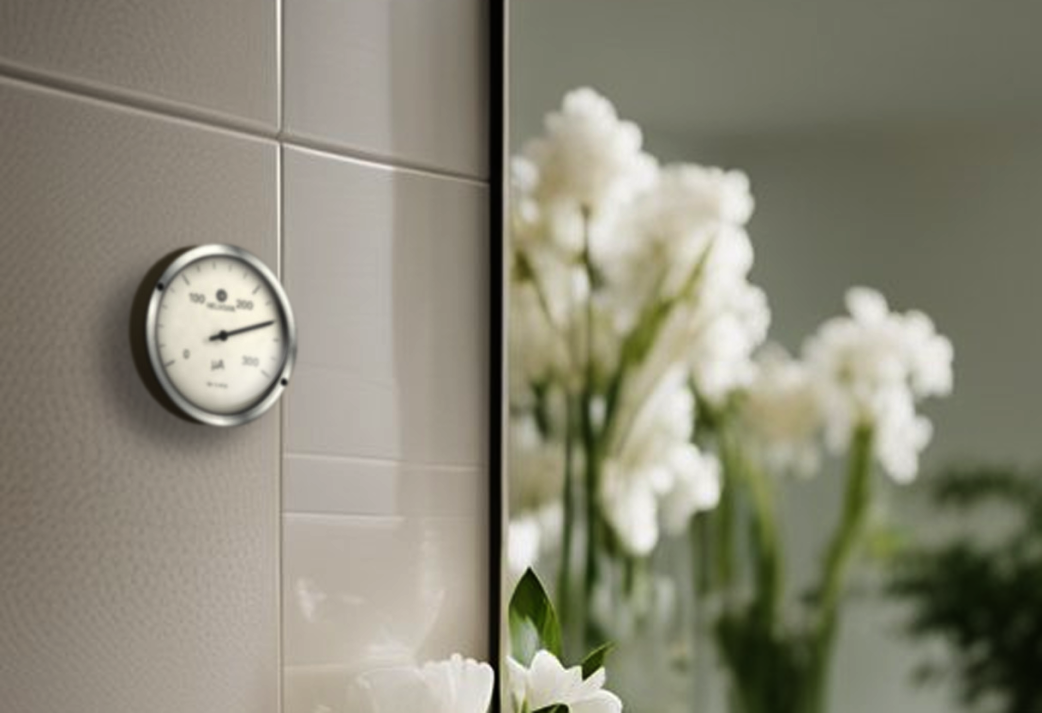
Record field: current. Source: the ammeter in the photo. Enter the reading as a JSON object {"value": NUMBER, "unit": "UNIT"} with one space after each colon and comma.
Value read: {"value": 240, "unit": "µA"}
